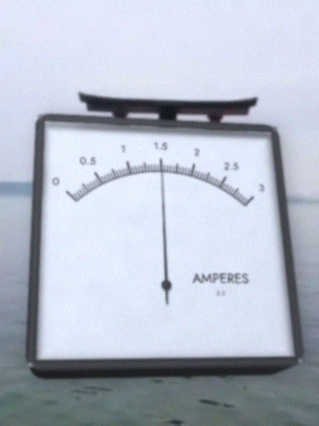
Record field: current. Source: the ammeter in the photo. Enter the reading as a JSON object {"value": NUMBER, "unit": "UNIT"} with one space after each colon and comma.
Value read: {"value": 1.5, "unit": "A"}
